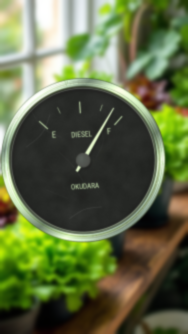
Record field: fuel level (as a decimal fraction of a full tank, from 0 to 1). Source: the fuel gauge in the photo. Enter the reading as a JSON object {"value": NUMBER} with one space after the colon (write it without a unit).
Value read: {"value": 0.875}
